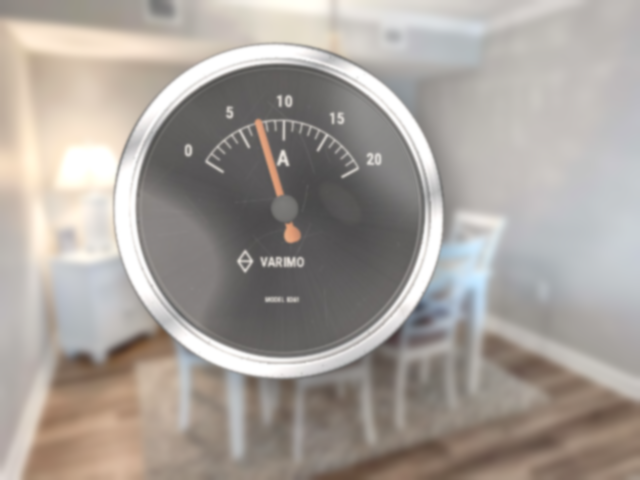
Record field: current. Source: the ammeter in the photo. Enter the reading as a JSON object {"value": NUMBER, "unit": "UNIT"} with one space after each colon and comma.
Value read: {"value": 7, "unit": "A"}
